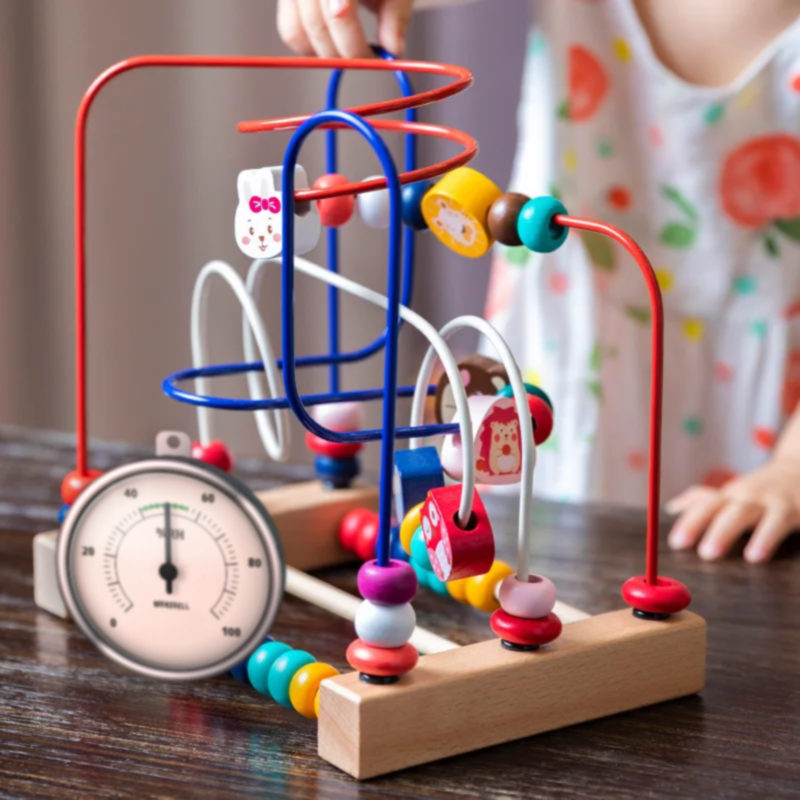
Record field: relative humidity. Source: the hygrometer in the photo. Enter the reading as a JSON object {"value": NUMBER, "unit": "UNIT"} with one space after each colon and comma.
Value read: {"value": 50, "unit": "%"}
